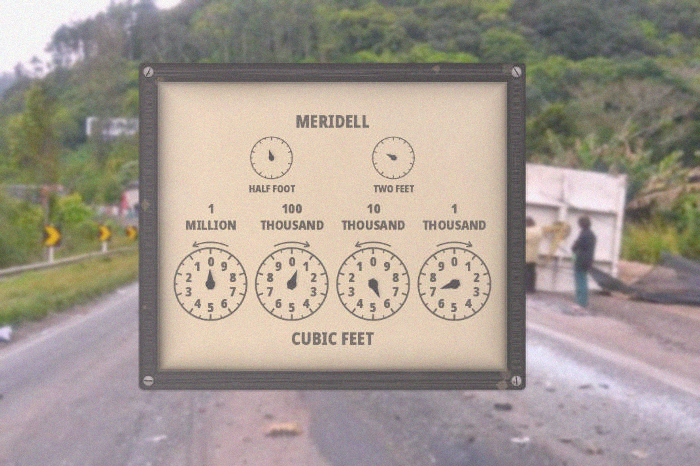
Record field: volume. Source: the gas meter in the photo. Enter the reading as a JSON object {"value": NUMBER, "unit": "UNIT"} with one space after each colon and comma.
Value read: {"value": 5700, "unit": "ft³"}
